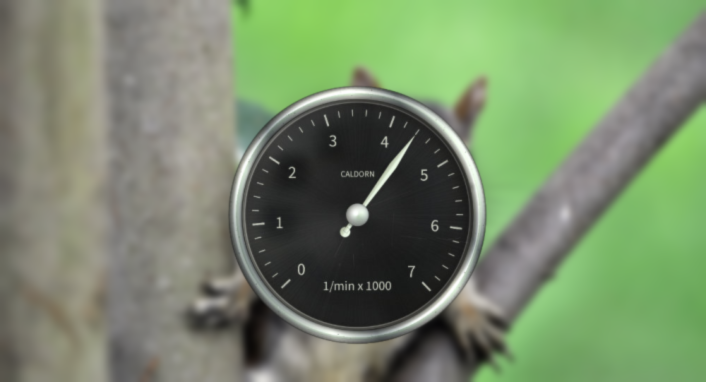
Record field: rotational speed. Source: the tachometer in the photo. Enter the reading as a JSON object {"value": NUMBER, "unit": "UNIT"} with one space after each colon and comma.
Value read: {"value": 4400, "unit": "rpm"}
